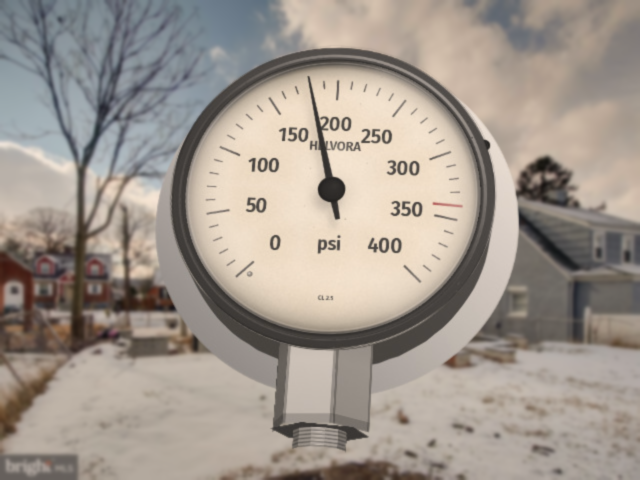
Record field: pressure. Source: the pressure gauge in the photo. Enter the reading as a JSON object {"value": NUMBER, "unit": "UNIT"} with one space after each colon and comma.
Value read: {"value": 180, "unit": "psi"}
